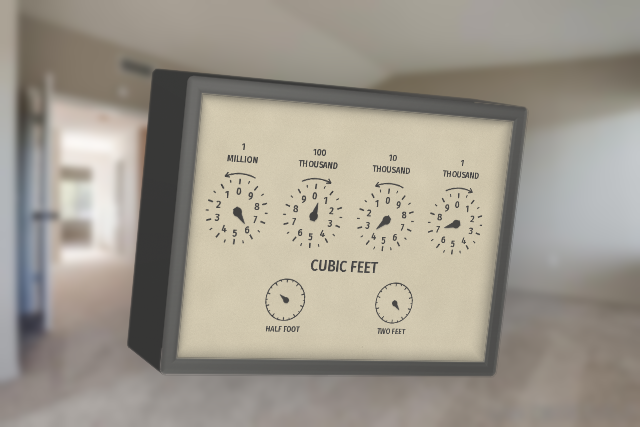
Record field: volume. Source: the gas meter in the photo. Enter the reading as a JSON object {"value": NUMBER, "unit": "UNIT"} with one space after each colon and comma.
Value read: {"value": 603700, "unit": "ft³"}
